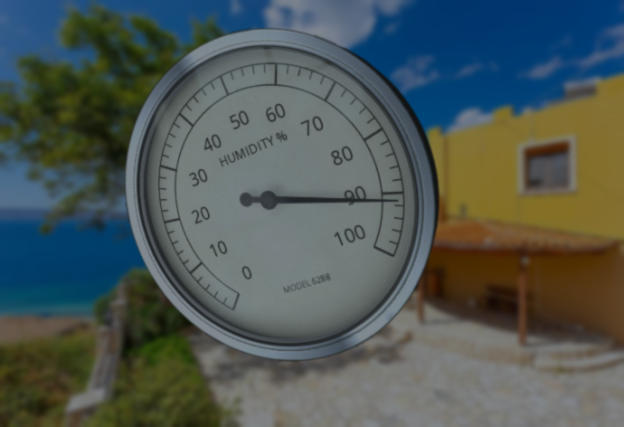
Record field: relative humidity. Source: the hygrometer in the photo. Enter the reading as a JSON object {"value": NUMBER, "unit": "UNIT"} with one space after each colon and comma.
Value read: {"value": 91, "unit": "%"}
